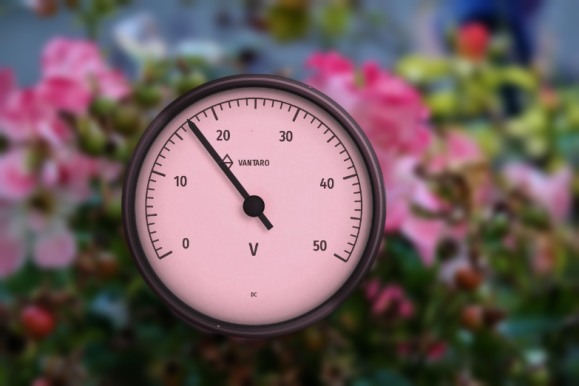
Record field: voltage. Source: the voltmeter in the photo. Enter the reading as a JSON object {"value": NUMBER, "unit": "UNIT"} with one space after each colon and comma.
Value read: {"value": 17, "unit": "V"}
